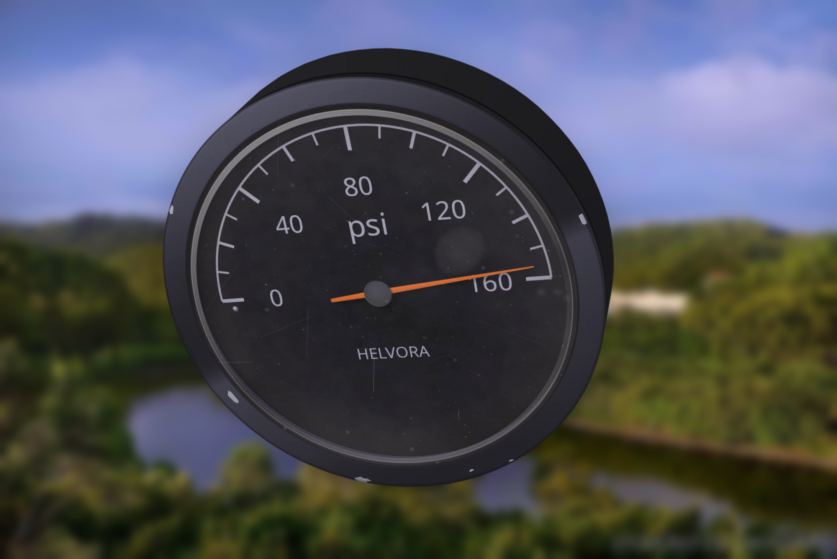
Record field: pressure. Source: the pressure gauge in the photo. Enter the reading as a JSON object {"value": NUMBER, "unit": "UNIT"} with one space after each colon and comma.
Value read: {"value": 155, "unit": "psi"}
